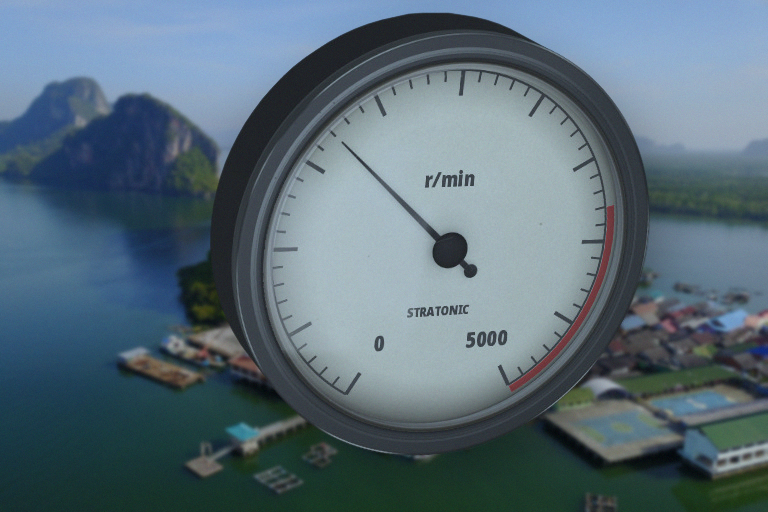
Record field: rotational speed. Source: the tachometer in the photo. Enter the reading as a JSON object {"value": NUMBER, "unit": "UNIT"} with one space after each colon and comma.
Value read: {"value": 1700, "unit": "rpm"}
